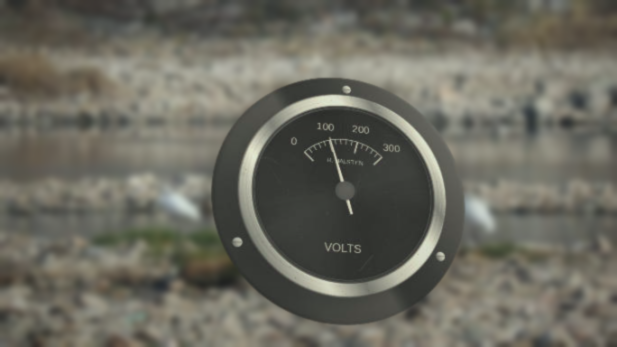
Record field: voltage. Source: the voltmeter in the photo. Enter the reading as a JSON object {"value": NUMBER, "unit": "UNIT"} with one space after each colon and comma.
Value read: {"value": 100, "unit": "V"}
